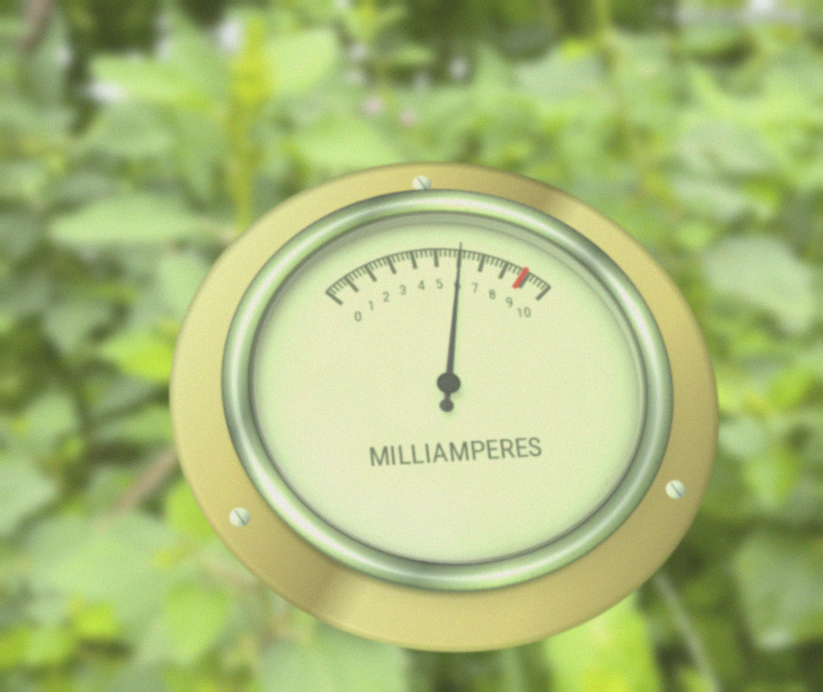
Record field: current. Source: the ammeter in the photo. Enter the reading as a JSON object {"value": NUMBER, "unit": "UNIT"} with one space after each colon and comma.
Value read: {"value": 6, "unit": "mA"}
